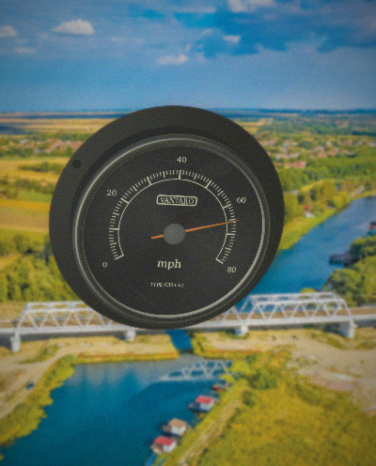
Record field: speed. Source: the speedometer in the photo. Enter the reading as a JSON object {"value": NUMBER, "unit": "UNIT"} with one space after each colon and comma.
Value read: {"value": 65, "unit": "mph"}
